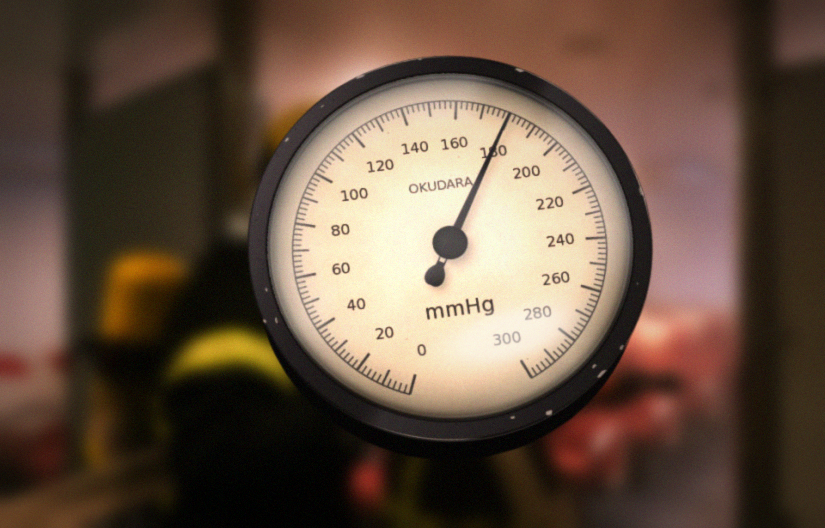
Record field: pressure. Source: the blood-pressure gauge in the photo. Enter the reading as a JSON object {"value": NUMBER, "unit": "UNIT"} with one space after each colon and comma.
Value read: {"value": 180, "unit": "mmHg"}
